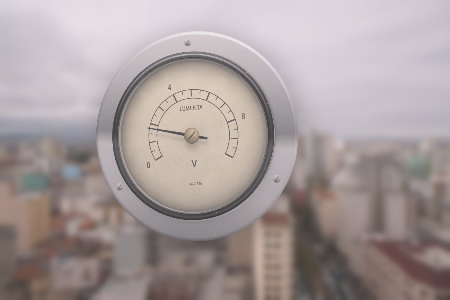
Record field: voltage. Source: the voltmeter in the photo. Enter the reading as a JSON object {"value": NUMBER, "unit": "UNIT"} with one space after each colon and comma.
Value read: {"value": 1.75, "unit": "V"}
